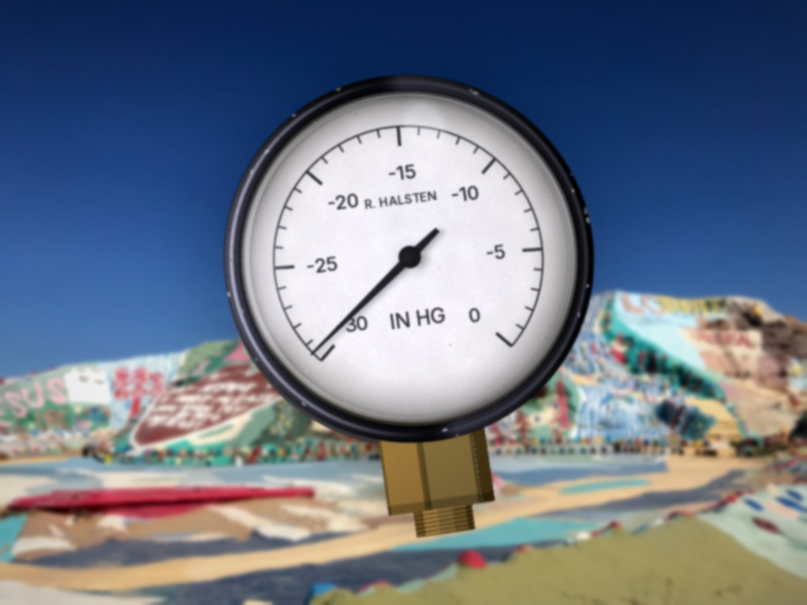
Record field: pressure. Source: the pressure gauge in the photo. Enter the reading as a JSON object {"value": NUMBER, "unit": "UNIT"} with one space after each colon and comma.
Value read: {"value": -29.5, "unit": "inHg"}
